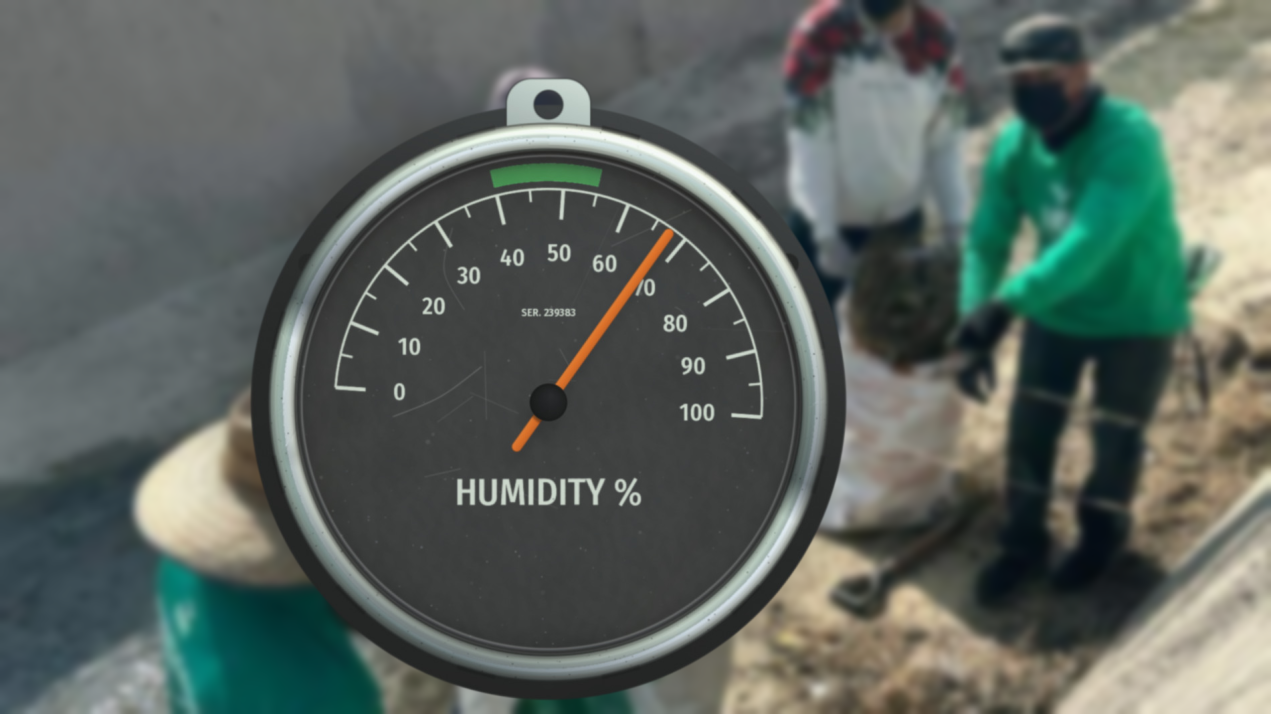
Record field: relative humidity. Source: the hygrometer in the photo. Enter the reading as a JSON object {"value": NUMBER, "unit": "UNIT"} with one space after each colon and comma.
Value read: {"value": 67.5, "unit": "%"}
